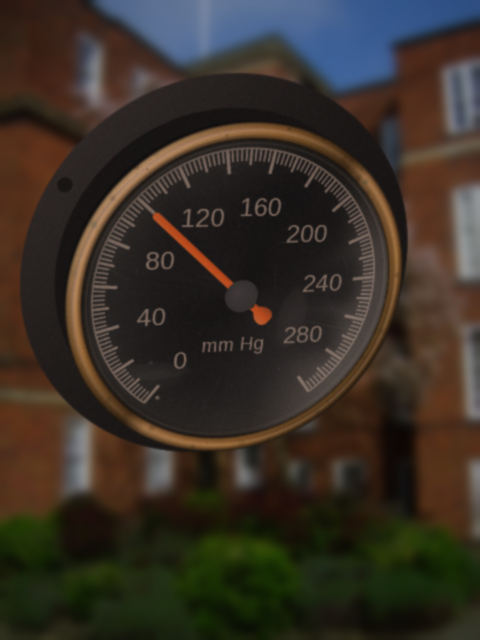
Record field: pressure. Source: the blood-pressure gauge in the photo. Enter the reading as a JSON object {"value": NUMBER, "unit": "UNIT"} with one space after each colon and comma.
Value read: {"value": 100, "unit": "mmHg"}
